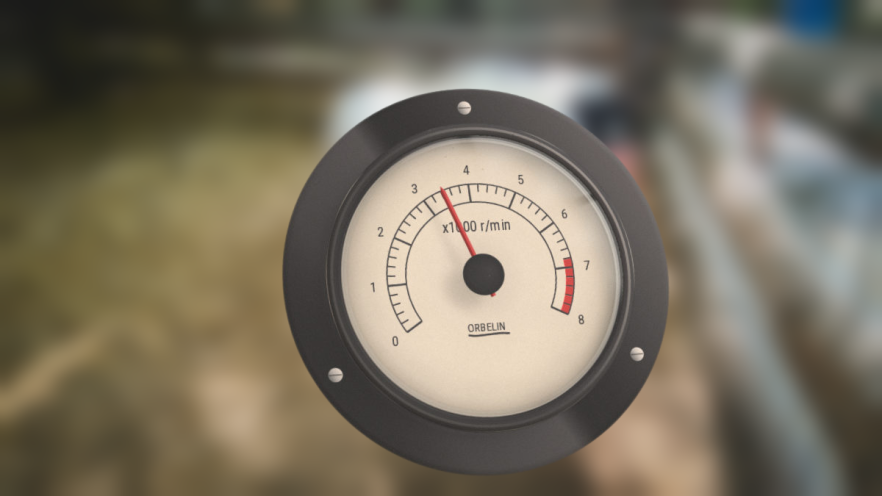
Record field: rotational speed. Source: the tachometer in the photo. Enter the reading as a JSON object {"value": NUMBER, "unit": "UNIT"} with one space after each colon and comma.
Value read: {"value": 3400, "unit": "rpm"}
